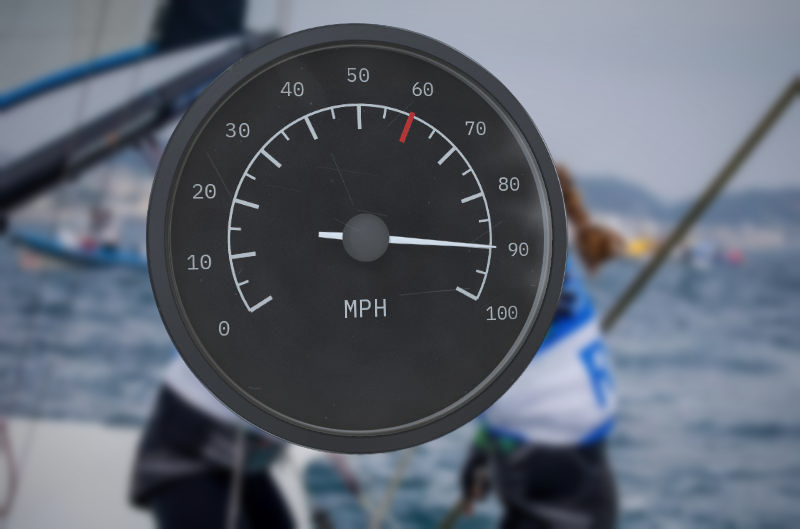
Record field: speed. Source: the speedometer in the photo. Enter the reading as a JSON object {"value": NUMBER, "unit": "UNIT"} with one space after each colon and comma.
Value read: {"value": 90, "unit": "mph"}
